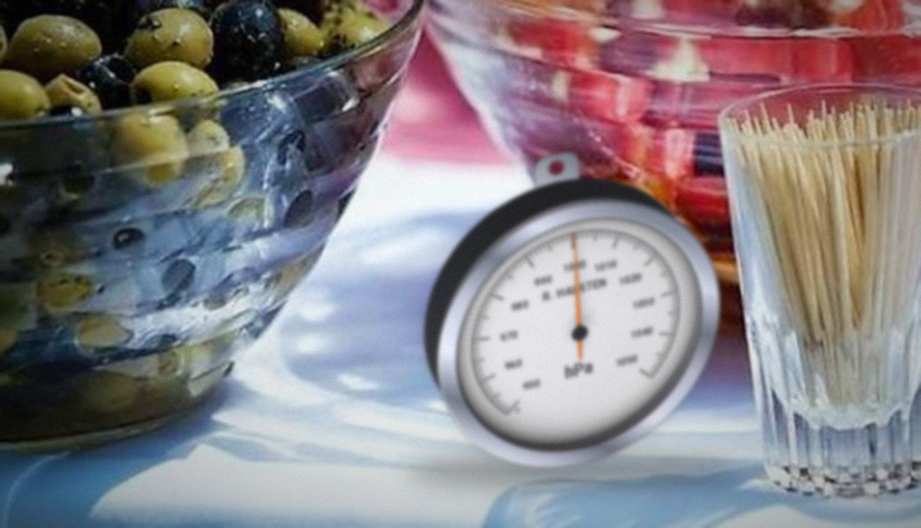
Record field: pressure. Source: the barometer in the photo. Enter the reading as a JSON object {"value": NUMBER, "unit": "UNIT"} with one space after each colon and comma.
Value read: {"value": 1000, "unit": "hPa"}
